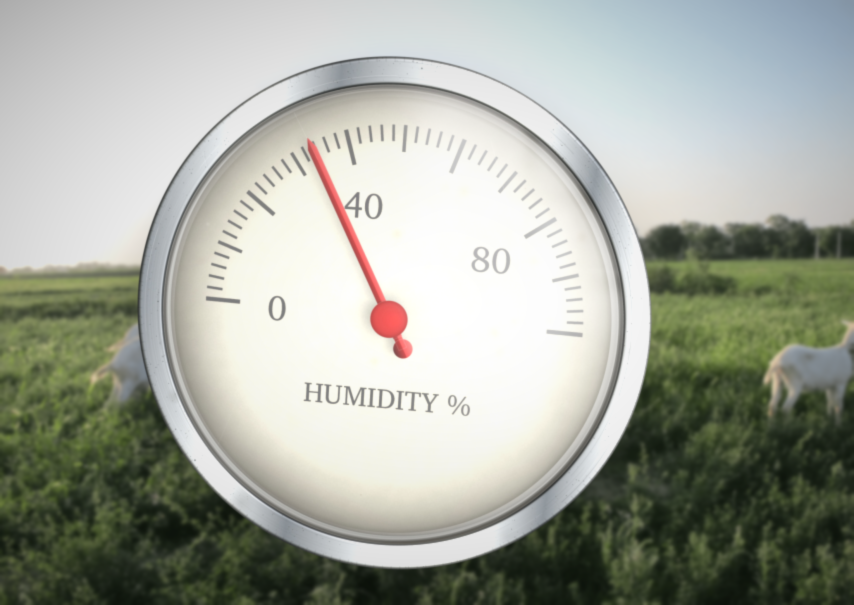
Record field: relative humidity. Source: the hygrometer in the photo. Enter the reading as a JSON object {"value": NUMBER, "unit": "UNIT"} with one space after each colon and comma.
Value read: {"value": 34, "unit": "%"}
